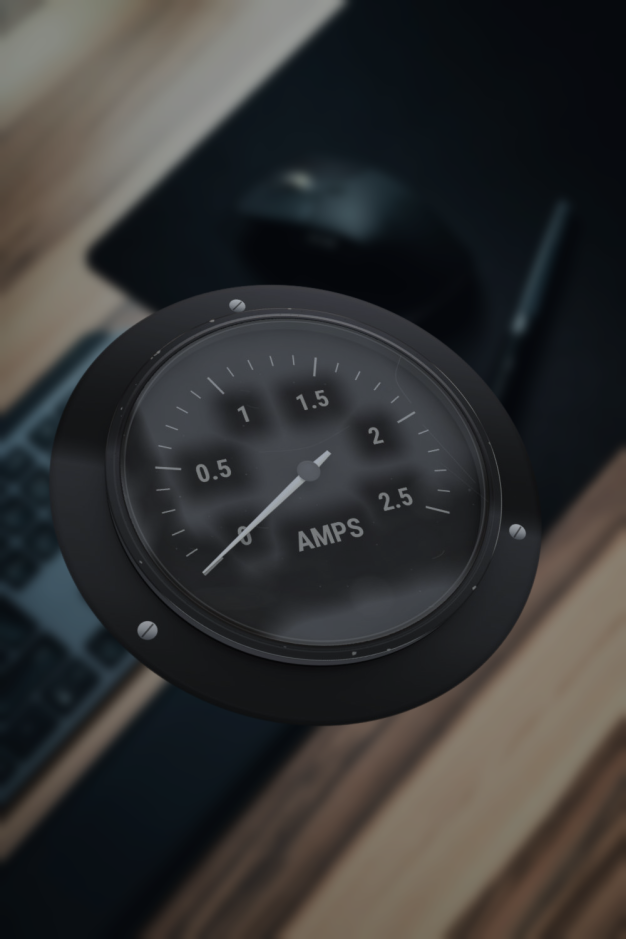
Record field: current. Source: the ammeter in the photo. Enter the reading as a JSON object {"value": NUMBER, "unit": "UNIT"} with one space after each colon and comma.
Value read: {"value": 0, "unit": "A"}
